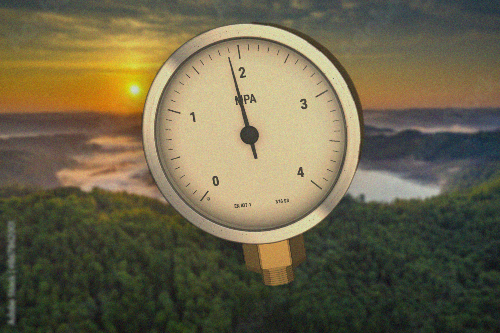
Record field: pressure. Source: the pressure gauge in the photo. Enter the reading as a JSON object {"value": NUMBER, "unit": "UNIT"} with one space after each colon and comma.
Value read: {"value": 1.9, "unit": "MPa"}
